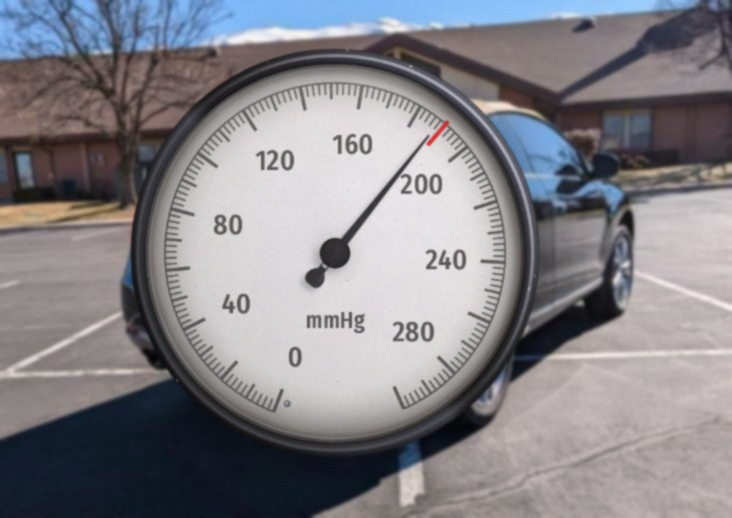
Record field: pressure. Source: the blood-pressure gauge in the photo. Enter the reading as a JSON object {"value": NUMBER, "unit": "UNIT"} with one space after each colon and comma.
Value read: {"value": 188, "unit": "mmHg"}
